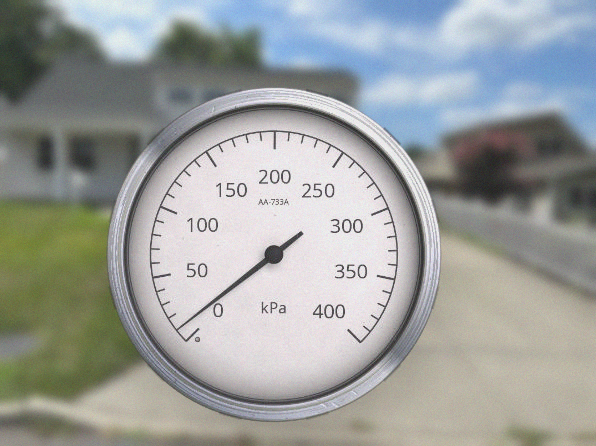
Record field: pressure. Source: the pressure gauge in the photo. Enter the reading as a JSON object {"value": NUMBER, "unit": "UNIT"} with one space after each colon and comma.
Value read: {"value": 10, "unit": "kPa"}
